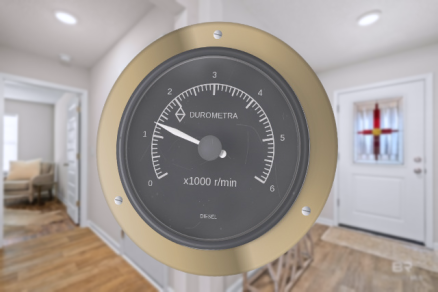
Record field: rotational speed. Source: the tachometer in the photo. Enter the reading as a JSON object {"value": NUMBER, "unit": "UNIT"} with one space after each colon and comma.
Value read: {"value": 1300, "unit": "rpm"}
